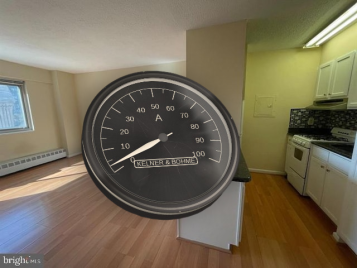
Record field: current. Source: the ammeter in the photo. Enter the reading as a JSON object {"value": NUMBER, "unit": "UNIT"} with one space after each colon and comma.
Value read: {"value": 2.5, "unit": "A"}
